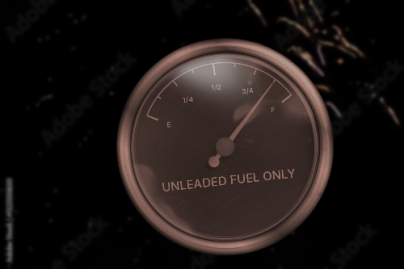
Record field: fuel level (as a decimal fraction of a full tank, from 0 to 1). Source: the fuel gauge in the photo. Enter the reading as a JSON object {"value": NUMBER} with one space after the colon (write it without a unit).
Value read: {"value": 0.875}
